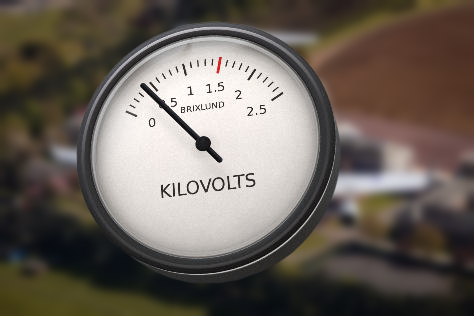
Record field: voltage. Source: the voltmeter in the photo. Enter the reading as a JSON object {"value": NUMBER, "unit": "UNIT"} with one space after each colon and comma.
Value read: {"value": 0.4, "unit": "kV"}
